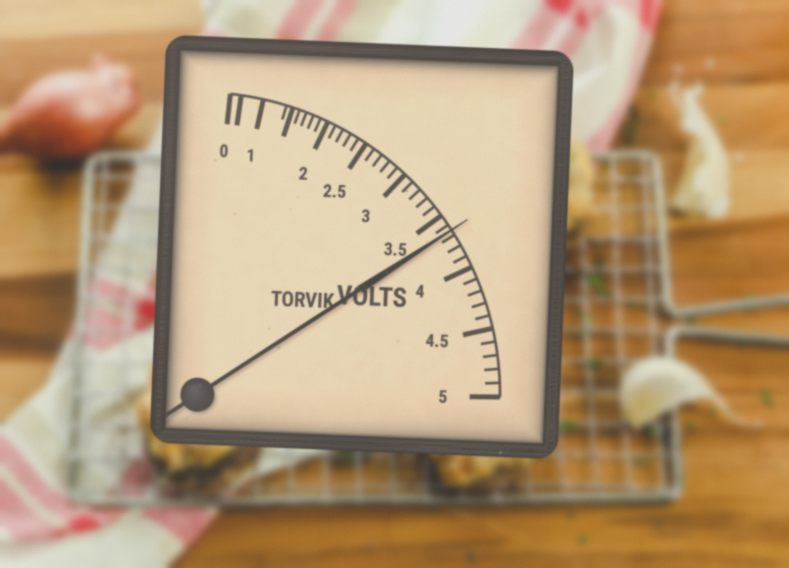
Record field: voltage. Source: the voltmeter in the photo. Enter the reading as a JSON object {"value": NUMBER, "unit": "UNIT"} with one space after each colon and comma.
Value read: {"value": 3.65, "unit": "V"}
